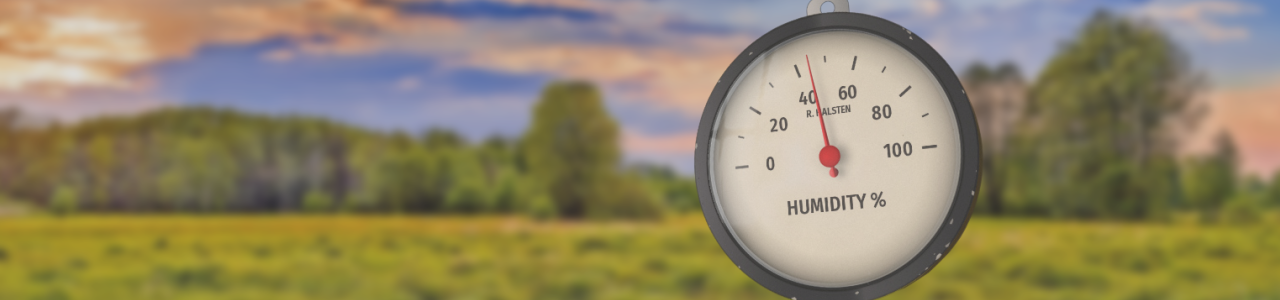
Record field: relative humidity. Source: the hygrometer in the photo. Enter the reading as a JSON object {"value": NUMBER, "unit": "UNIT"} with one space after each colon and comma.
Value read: {"value": 45, "unit": "%"}
